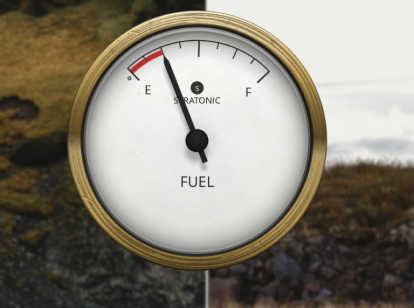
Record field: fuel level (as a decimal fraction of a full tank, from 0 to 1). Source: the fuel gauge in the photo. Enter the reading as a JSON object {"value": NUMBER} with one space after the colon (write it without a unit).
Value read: {"value": 0.25}
